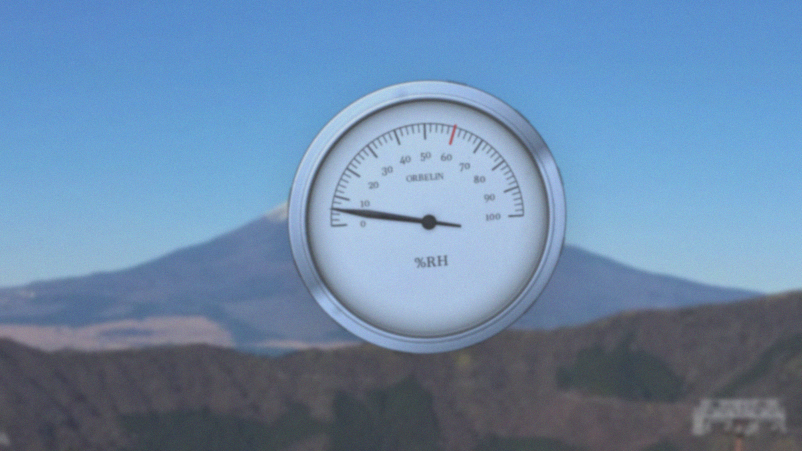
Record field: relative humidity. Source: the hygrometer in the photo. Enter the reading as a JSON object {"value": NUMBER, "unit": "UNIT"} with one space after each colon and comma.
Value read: {"value": 6, "unit": "%"}
